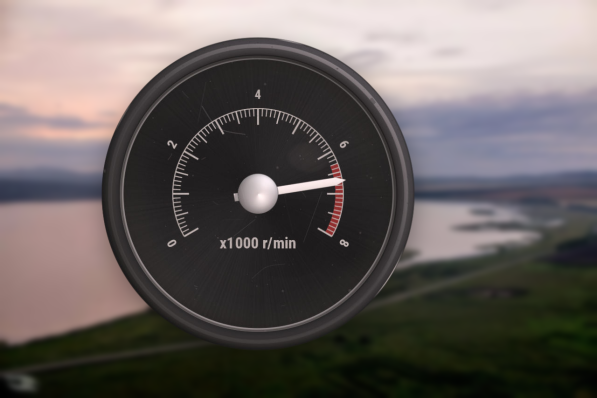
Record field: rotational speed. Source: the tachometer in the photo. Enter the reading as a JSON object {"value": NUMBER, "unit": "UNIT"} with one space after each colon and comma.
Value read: {"value": 6700, "unit": "rpm"}
